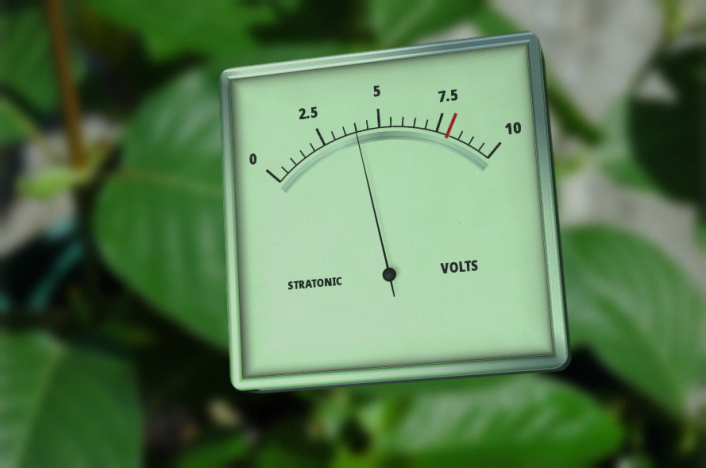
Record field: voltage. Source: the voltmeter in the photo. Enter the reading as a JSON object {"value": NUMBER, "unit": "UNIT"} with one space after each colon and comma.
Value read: {"value": 4, "unit": "V"}
